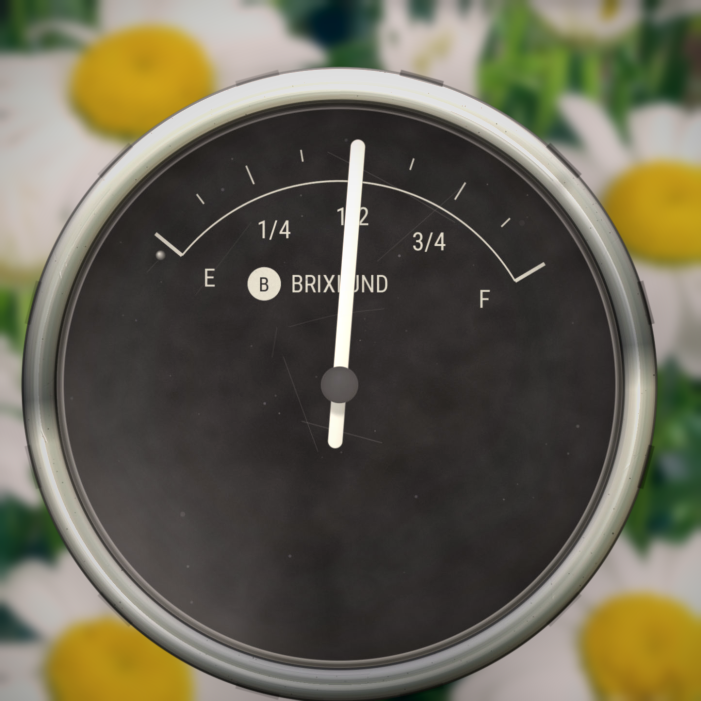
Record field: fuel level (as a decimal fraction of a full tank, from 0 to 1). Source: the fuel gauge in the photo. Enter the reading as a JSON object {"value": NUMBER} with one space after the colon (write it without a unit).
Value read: {"value": 0.5}
